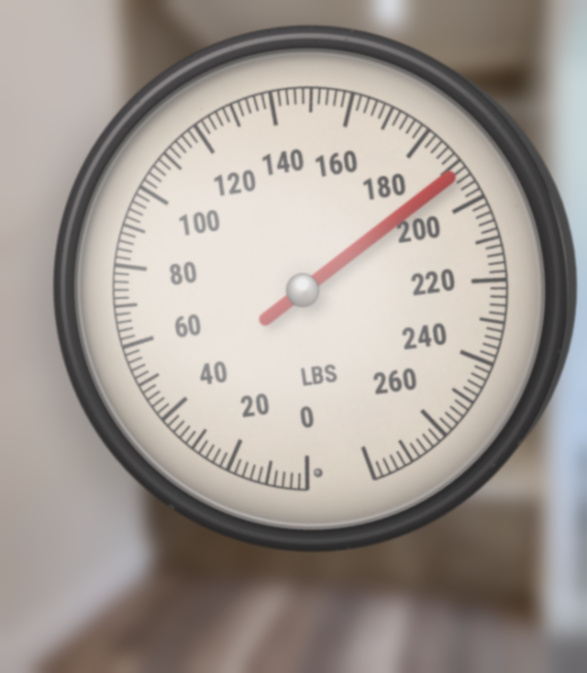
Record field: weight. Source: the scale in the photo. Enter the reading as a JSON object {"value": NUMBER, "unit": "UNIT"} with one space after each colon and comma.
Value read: {"value": 192, "unit": "lb"}
